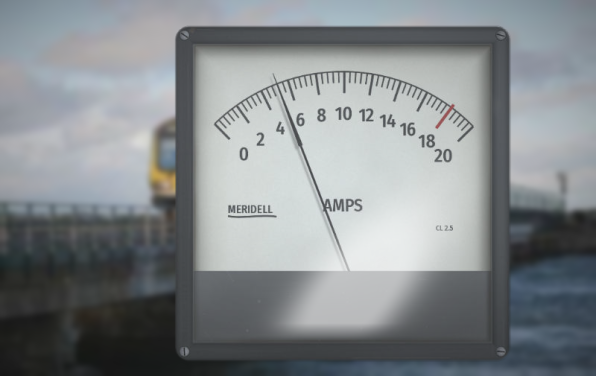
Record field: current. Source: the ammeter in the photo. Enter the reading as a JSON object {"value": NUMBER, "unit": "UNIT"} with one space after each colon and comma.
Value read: {"value": 5.2, "unit": "A"}
